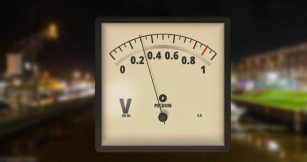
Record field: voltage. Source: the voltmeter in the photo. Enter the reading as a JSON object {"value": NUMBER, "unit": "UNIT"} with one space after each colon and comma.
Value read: {"value": 0.3, "unit": "V"}
